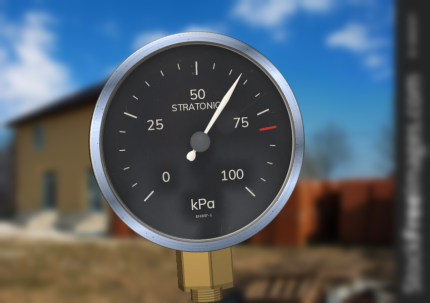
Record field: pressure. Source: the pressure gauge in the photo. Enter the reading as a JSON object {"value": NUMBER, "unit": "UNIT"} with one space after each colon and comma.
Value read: {"value": 62.5, "unit": "kPa"}
